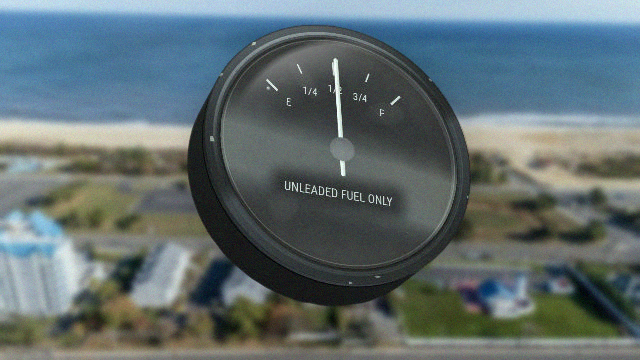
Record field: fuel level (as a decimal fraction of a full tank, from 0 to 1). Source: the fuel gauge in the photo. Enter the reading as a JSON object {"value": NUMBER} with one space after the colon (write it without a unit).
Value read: {"value": 0.5}
